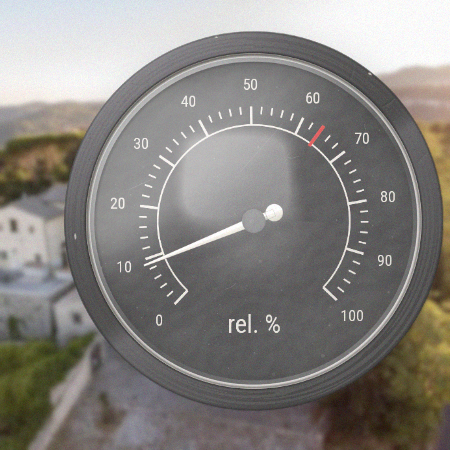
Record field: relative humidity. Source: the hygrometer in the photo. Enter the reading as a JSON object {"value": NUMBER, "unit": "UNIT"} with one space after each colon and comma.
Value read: {"value": 9, "unit": "%"}
